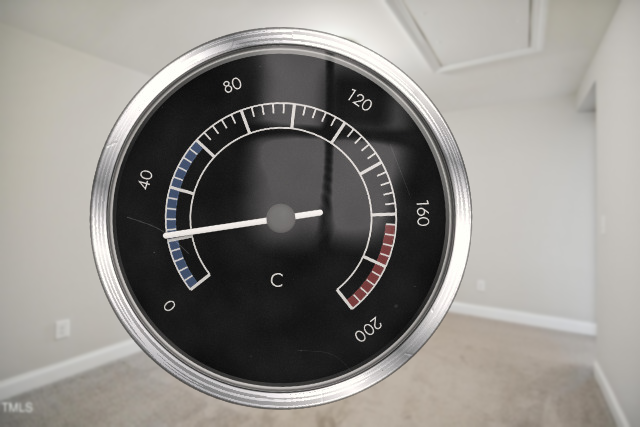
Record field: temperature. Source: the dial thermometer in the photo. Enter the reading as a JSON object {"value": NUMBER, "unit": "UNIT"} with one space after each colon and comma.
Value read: {"value": 22, "unit": "°C"}
